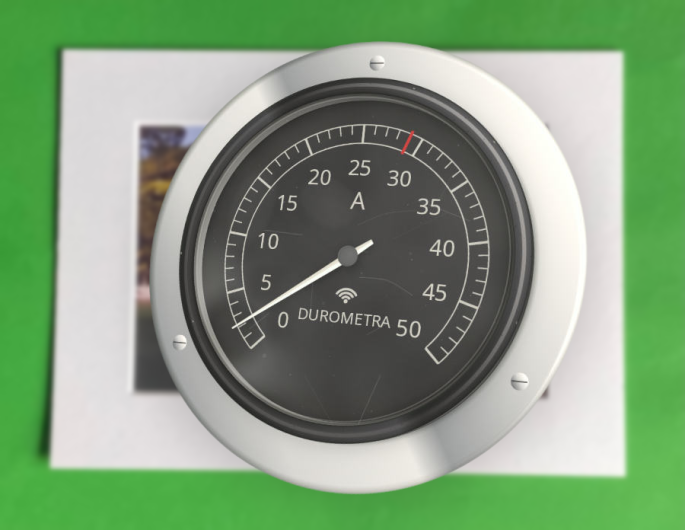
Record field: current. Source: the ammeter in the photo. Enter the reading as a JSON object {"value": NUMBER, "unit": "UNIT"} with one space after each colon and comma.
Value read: {"value": 2, "unit": "A"}
